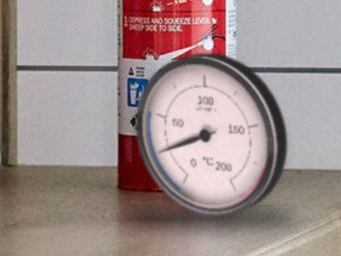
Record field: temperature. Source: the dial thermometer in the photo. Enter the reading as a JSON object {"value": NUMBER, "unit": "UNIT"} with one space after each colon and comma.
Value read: {"value": 25, "unit": "°C"}
